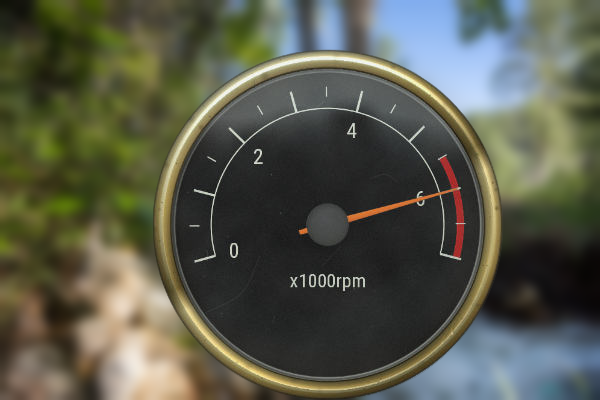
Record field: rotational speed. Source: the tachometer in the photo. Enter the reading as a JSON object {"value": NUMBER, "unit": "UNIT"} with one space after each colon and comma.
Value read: {"value": 6000, "unit": "rpm"}
